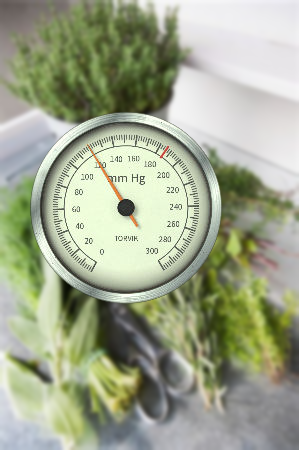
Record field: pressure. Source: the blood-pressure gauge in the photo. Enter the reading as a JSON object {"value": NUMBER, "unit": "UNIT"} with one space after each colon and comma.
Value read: {"value": 120, "unit": "mmHg"}
